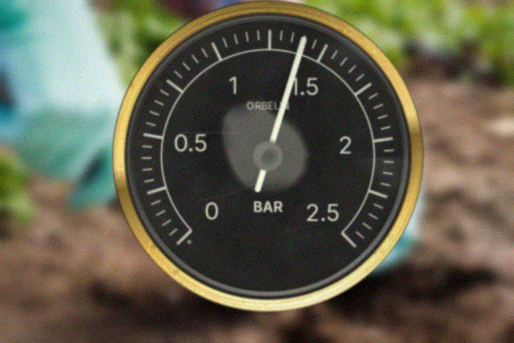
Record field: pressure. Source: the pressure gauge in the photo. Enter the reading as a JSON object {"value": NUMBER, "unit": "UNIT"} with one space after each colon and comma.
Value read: {"value": 1.4, "unit": "bar"}
